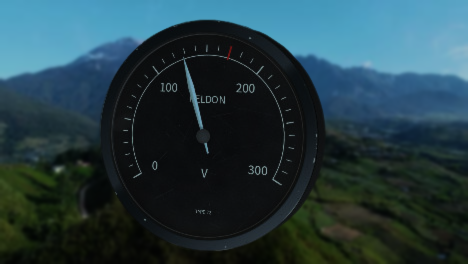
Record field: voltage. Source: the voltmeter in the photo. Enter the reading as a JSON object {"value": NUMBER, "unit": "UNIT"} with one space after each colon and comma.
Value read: {"value": 130, "unit": "V"}
